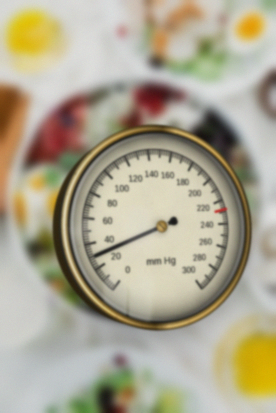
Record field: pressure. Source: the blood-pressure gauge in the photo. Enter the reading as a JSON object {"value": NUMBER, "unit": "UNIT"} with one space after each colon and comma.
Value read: {"value": 30, "unit": "mmHg"}
